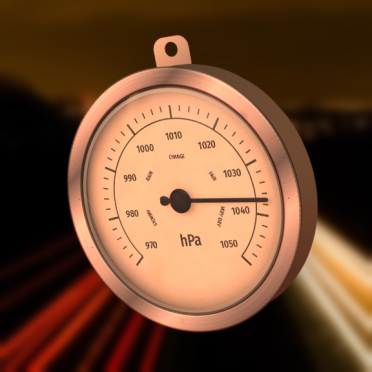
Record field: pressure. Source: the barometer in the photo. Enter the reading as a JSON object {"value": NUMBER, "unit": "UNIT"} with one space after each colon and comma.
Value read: {"value": 1037, "unit": "hPa"}
